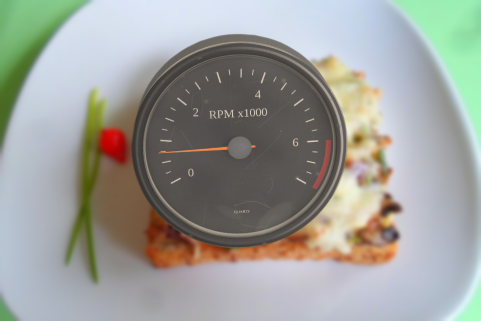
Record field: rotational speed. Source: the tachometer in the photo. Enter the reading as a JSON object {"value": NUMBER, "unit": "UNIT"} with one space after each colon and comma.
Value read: {"value": 750, "unit": "rpm"}
